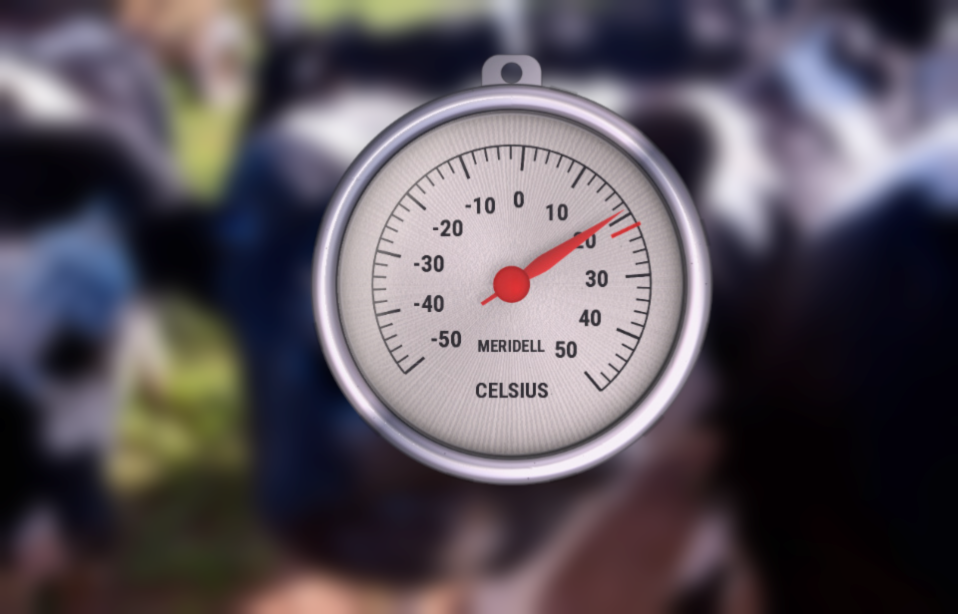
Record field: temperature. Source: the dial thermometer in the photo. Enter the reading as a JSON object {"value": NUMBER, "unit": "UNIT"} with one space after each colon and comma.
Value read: {"value": 19, "unit": "°C"}
